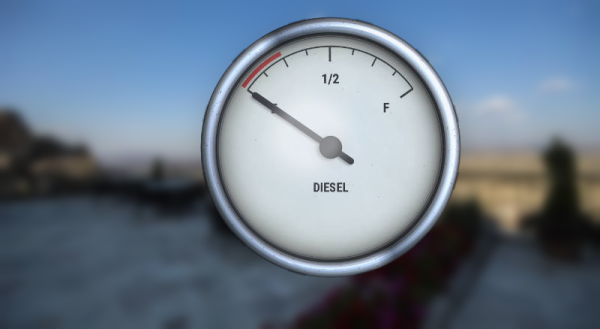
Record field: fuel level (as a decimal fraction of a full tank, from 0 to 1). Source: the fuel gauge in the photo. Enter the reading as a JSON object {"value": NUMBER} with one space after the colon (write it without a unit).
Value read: {"value": 0}
